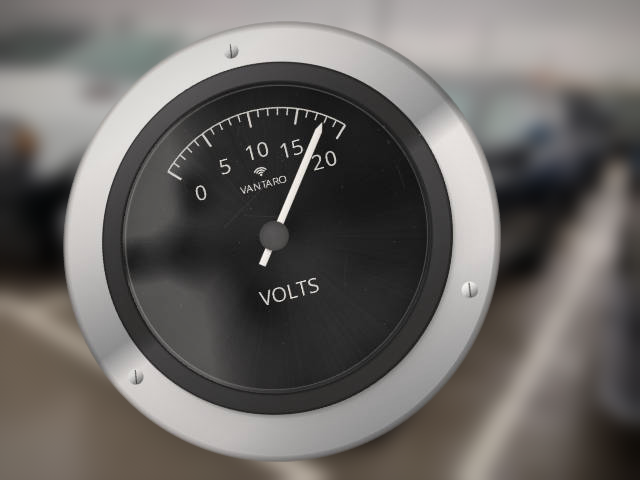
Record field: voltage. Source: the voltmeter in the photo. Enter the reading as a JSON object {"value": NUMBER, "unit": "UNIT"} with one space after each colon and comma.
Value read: {"value": 18, "unit": "V"}
